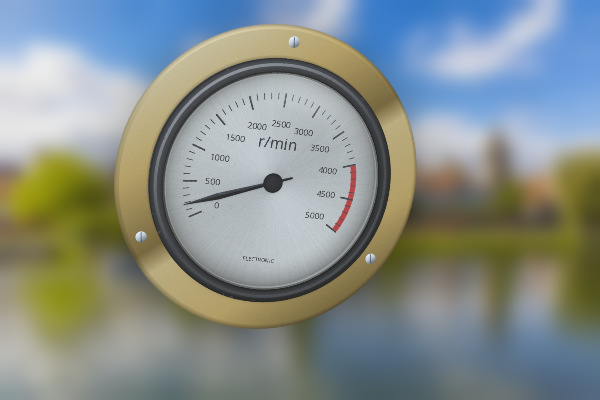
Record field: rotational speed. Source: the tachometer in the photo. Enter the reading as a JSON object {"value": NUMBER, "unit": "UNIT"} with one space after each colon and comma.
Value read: {"value": 200, "unit": "rpm"}
